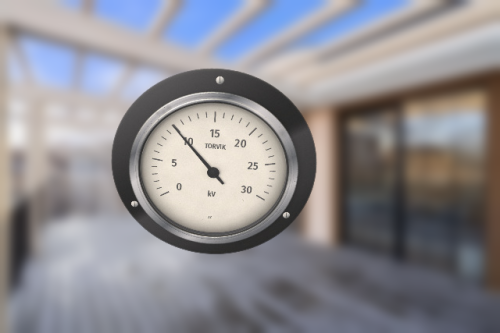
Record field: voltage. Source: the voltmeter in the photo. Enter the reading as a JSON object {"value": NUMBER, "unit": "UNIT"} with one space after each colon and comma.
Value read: {"value": 10, "unit": "kV"}
